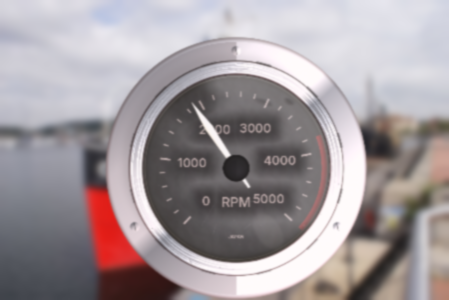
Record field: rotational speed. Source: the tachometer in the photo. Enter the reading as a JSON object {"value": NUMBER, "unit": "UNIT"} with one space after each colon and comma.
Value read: {"value": 1900, "unit": "rpm"}
